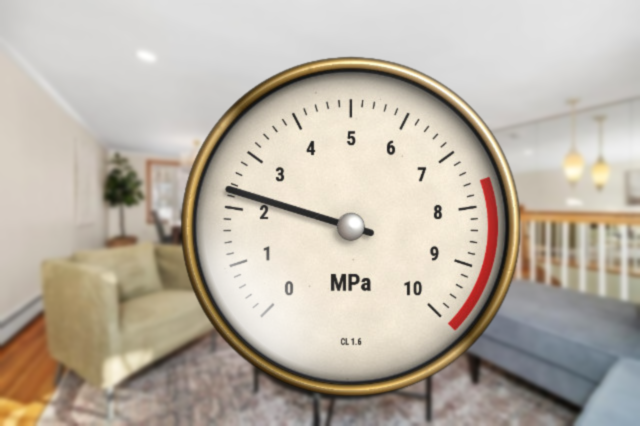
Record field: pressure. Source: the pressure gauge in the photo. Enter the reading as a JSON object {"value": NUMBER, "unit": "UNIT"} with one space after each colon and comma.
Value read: {"value": 2.3, "unit": "MPa"}
